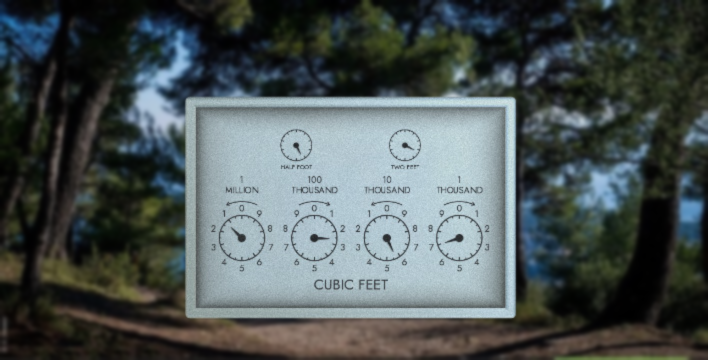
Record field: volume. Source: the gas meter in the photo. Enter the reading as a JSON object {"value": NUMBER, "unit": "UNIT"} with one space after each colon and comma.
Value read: {"value": 125700, "unit": "ft³"}
